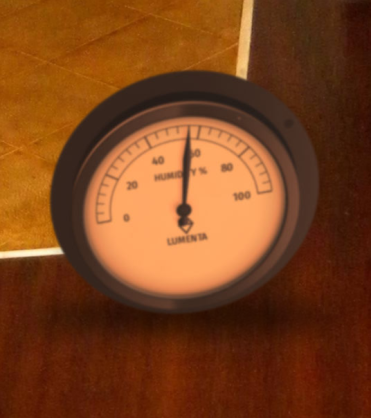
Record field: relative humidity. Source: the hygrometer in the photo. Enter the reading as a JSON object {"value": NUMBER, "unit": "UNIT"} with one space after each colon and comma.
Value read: {"value": 56, "unit": "%"}
